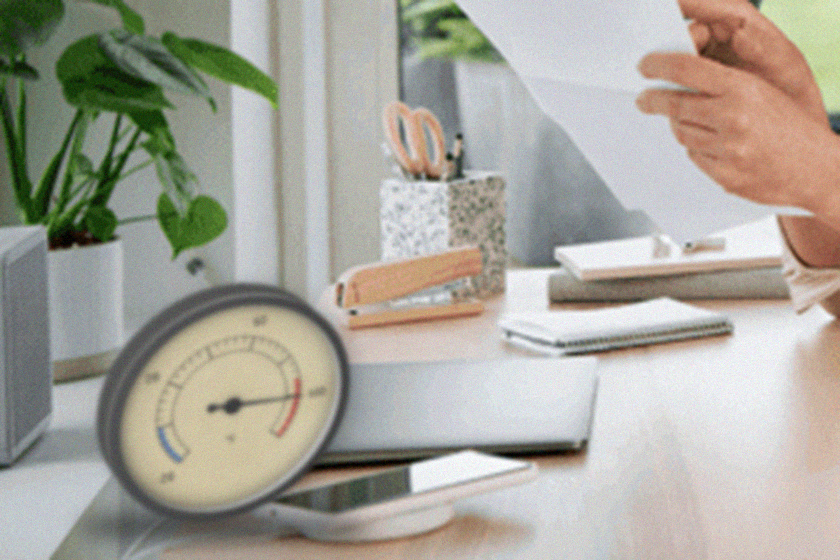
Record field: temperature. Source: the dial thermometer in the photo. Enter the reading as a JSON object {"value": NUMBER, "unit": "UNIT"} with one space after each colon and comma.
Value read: {"value": 100, "unit": "°F"}
